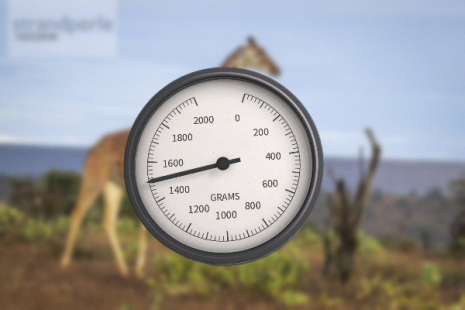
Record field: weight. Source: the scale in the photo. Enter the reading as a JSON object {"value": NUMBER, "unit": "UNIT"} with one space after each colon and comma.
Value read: {"value": 1500, "unit": "g"}
